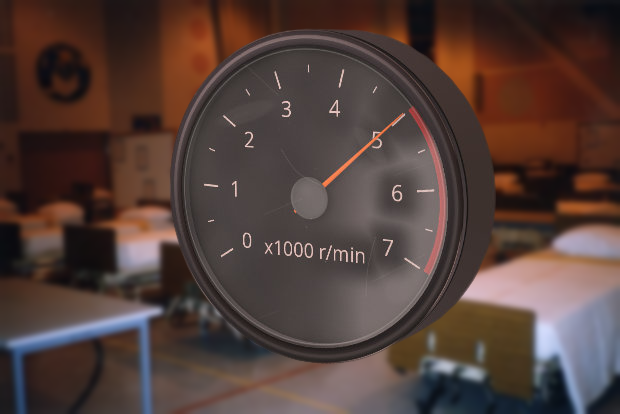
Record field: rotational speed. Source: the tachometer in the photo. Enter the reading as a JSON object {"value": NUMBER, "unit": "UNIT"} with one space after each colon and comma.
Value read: {"value": 5000, "unit": "rpm"}
